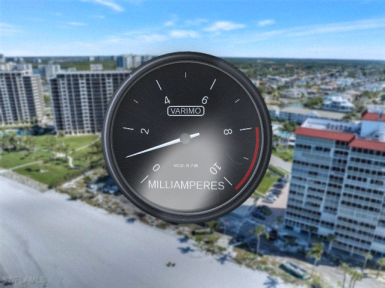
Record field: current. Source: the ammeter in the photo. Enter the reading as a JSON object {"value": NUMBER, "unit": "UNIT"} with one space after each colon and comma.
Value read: {"value": 1, "unit": "mA"}
